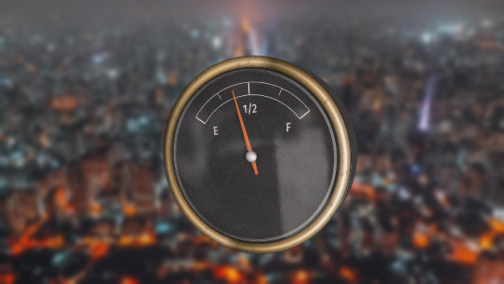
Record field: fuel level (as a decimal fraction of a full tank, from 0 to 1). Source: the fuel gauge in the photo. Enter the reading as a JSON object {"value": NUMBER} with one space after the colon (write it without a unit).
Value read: {"value": 0.375}
